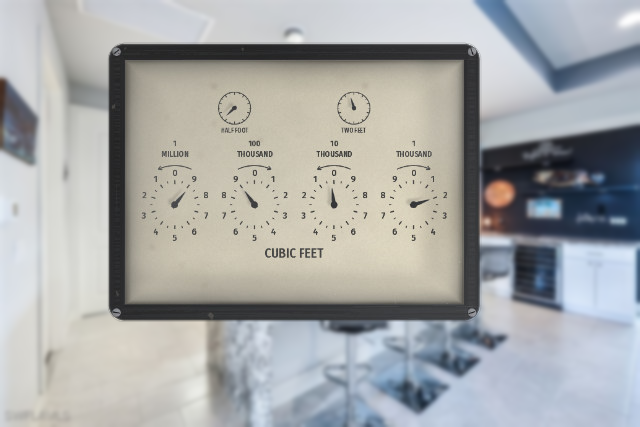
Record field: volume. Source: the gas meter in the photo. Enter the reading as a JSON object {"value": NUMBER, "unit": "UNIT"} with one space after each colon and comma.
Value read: {"value": 890200, "unit": "ft³"}
